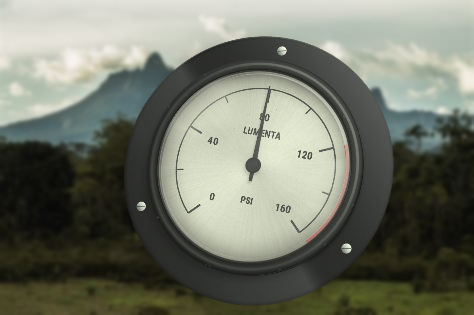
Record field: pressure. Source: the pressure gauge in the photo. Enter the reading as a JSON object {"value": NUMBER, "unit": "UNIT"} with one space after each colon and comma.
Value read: {"value": 80, "unit": "psi"}
